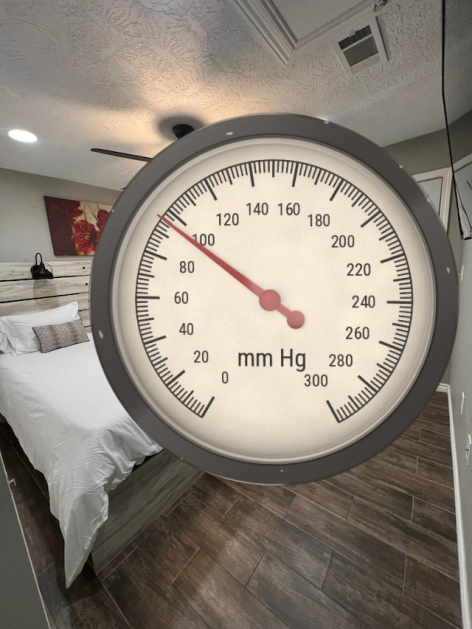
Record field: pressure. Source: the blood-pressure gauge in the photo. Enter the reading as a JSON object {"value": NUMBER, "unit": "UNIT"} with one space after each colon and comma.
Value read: {"value": 96, "unit": "mmHg"}
